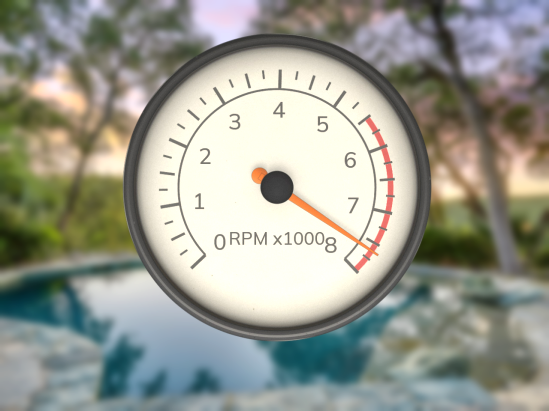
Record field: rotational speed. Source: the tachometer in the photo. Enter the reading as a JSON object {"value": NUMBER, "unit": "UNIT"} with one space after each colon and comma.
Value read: {"value": 7625, "unit": "rpm"}
